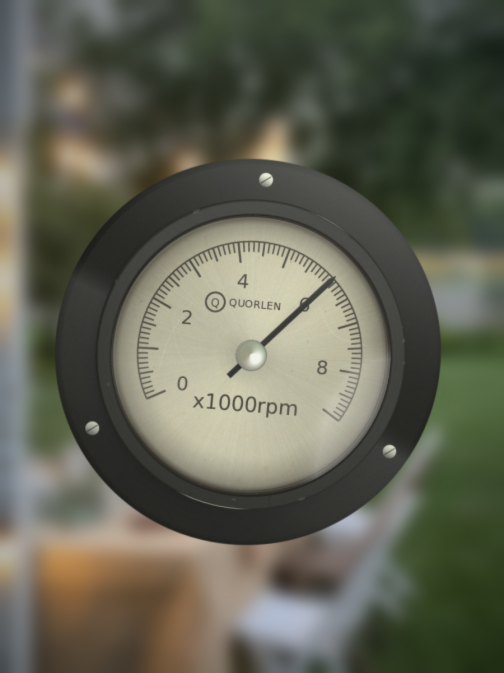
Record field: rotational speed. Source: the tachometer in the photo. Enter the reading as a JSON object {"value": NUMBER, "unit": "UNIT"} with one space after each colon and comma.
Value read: {"value": 6000, "unit": "rpm"}
